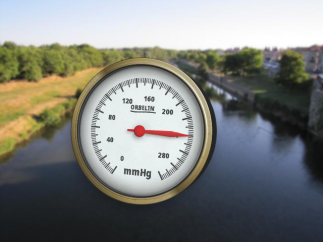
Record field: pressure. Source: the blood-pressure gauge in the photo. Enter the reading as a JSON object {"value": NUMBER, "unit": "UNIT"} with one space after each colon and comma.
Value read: {"value": 240, "unit": "mmHg"}
